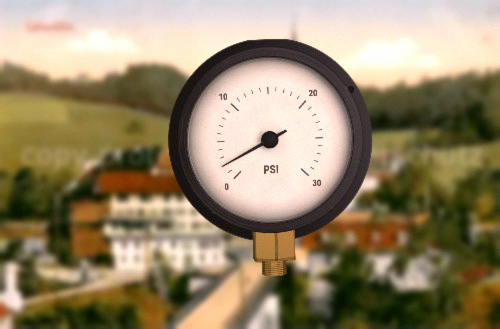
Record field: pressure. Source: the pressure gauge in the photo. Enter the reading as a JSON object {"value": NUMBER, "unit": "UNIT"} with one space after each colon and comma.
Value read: {"value": 2, "unit": "psi"}
